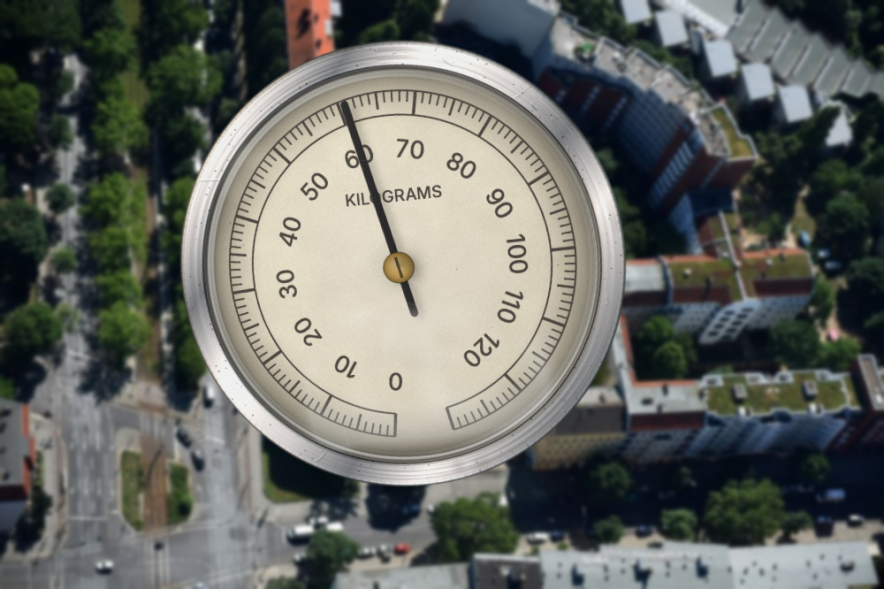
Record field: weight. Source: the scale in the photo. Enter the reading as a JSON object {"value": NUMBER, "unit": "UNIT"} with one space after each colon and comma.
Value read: {"value": 61, "unit": "kg"}
